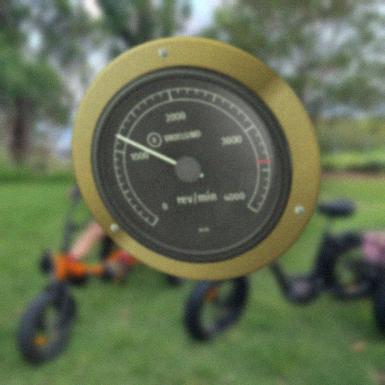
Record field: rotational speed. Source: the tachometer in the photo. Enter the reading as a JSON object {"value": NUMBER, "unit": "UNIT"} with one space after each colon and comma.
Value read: {"value": 1200, "unit": "rpm"}
